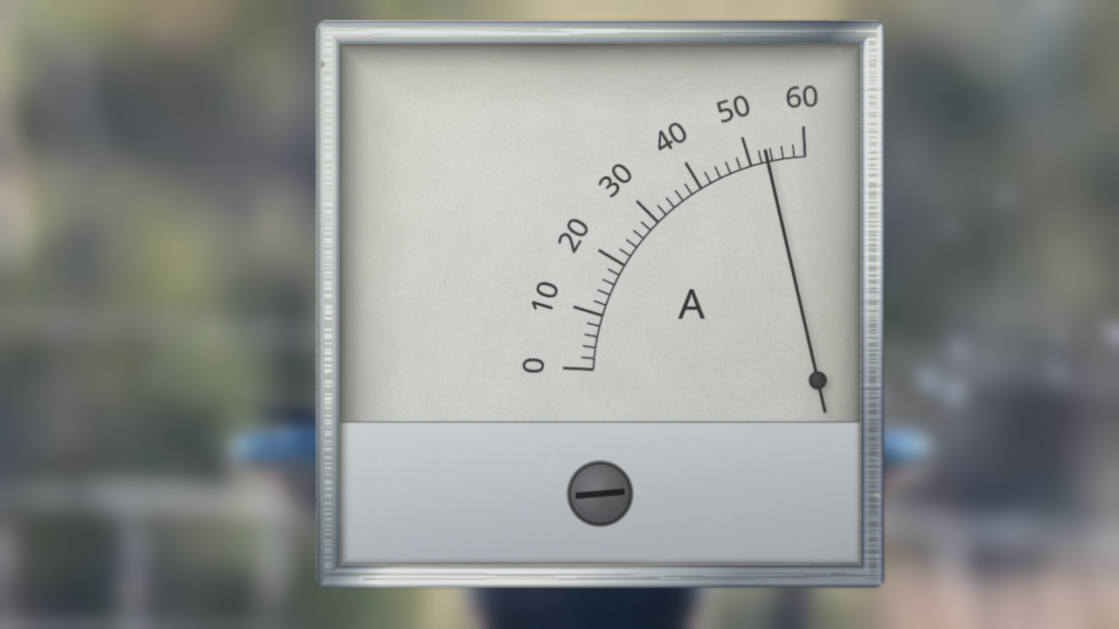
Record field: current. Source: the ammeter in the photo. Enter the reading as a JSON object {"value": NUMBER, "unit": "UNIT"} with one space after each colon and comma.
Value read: {"value": 53, "unit": "A"}
